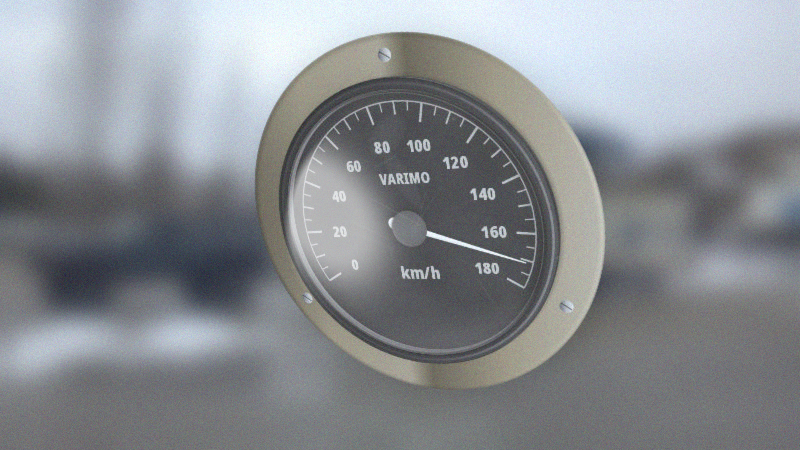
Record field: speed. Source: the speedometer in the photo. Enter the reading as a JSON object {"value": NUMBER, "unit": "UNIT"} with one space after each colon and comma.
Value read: {"value": 170, "unit": "km/h"}
